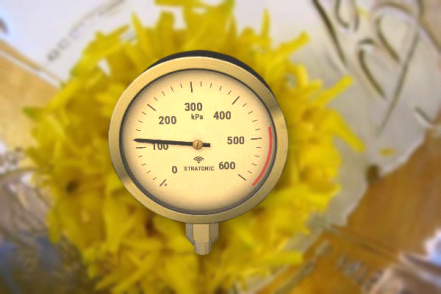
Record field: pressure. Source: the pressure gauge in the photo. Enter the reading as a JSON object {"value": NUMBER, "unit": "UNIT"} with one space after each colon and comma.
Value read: {"value": 120, "unit": "kPa"}
